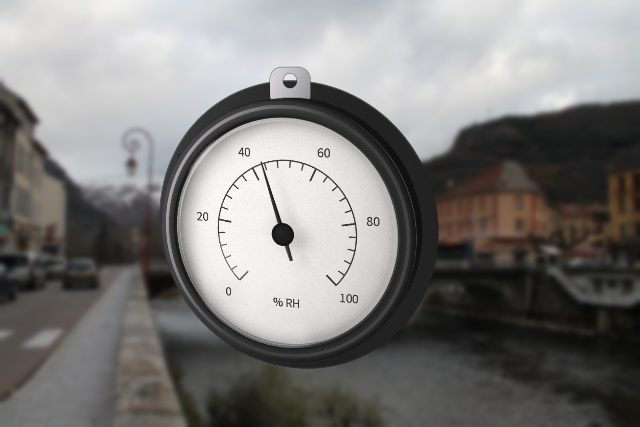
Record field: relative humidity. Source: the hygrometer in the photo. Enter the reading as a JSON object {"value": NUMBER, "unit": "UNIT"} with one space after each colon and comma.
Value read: {"value": 44, "unit": "%"}
